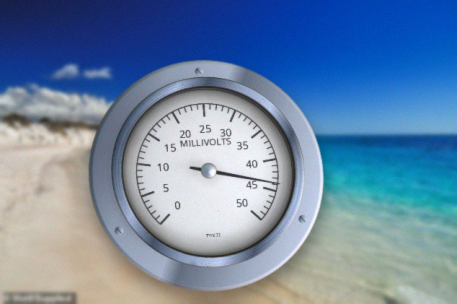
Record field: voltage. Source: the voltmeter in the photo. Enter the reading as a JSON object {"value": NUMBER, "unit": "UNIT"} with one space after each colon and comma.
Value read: {"value": 44, "unit": "mV"}
